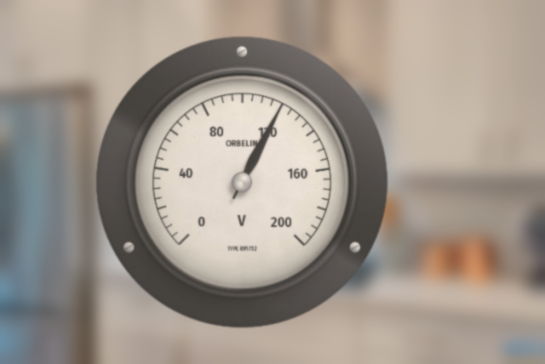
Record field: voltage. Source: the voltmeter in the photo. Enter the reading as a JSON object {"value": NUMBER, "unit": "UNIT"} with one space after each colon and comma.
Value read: {"value": 120, "unit": "V"}
